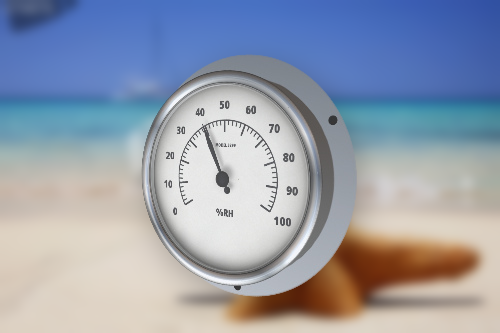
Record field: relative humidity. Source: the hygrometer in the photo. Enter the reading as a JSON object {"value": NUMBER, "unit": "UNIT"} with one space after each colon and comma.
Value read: {"value": 40, "unit": "%"}
